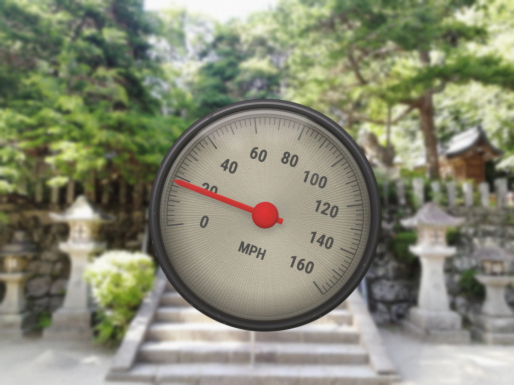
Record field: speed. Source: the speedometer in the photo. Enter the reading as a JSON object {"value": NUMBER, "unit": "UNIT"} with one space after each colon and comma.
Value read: {"value": 18, "unit": "mph"}
